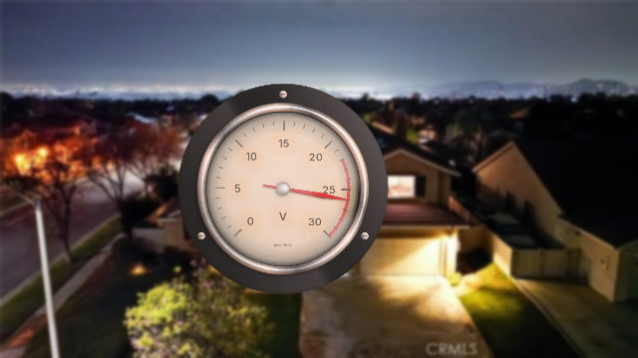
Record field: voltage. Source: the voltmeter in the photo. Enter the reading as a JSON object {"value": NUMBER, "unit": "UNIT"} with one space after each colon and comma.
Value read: {"value": 26, "unit": "V"}
